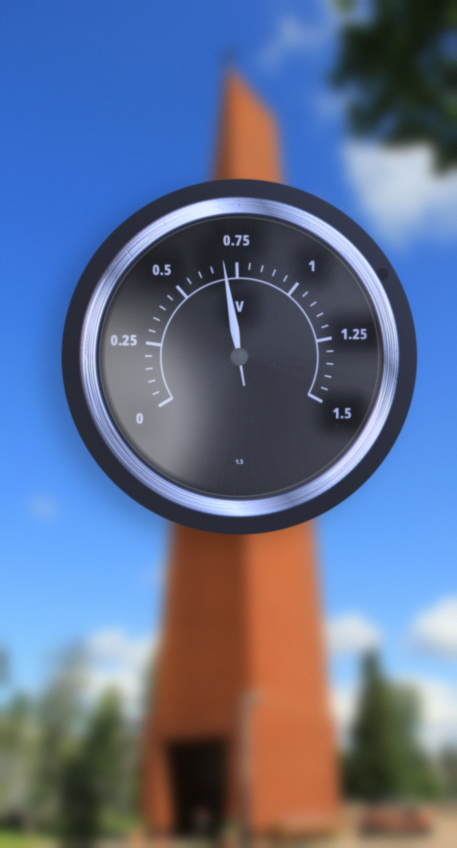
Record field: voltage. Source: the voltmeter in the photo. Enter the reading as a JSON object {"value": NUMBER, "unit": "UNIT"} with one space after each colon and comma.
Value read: {"value": 0.7, "unit": "V"}
